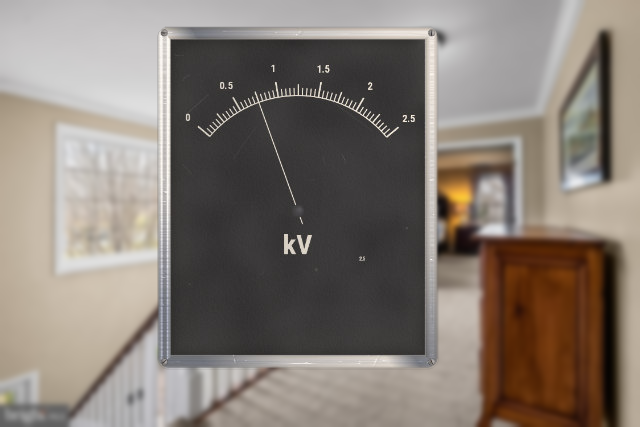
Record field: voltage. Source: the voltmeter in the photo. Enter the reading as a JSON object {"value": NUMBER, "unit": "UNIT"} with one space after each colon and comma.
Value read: {"value": 0.75, "unit": "kV"}
